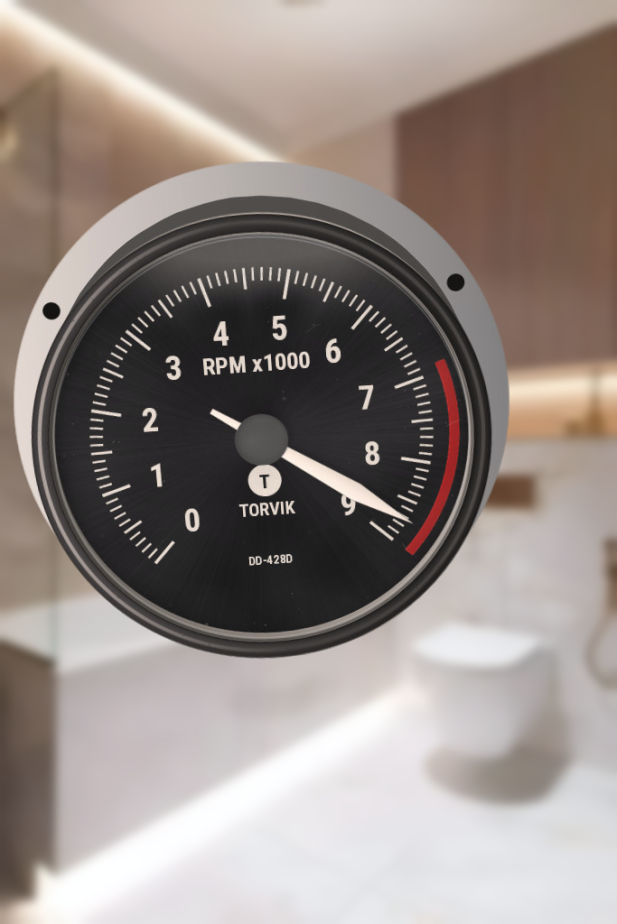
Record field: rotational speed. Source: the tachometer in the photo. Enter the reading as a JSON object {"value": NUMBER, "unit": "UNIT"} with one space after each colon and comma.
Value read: {"value": 8700, "unit": "rpm"}
